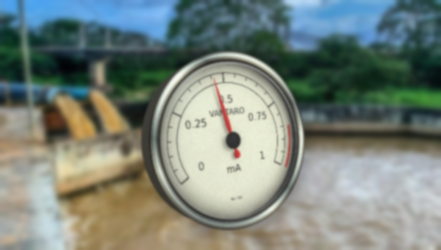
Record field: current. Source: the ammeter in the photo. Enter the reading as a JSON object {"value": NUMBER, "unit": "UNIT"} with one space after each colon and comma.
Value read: {"value": 0.45, "unit": "mA"}
